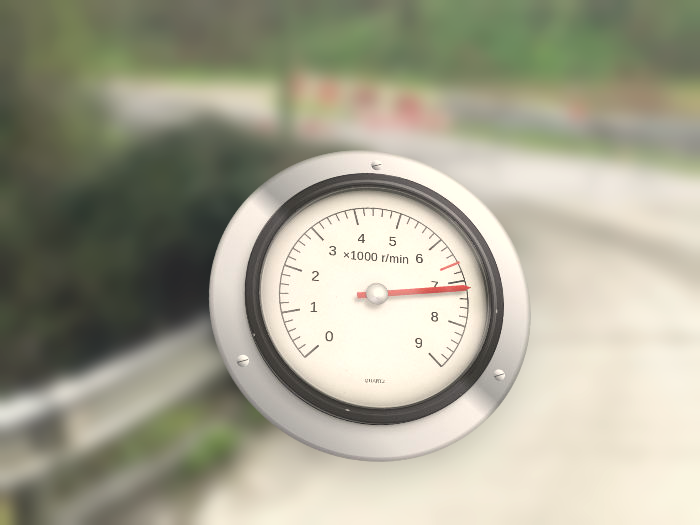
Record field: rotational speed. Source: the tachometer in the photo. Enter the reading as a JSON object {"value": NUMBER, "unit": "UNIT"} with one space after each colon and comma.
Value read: {"value": 7200, "unit": "rpm"}
